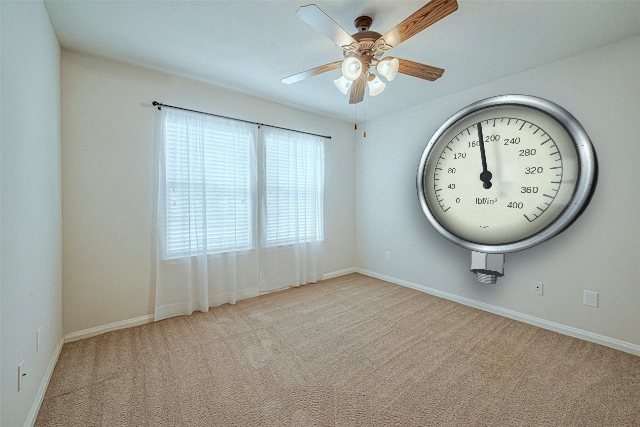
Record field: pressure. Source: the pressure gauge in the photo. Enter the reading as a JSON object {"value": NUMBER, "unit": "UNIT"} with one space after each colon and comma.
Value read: {"value": 180, "unit": "psi"}
